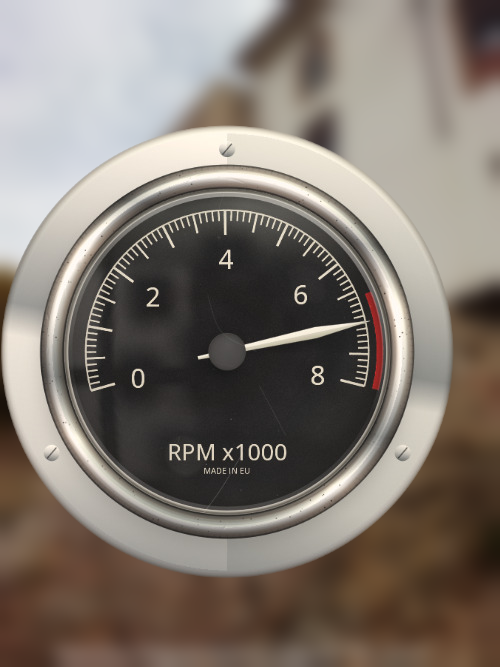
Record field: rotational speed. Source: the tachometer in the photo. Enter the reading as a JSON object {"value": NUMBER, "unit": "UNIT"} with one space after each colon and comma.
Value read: {"value": 7000, "unit": "rpm"}
